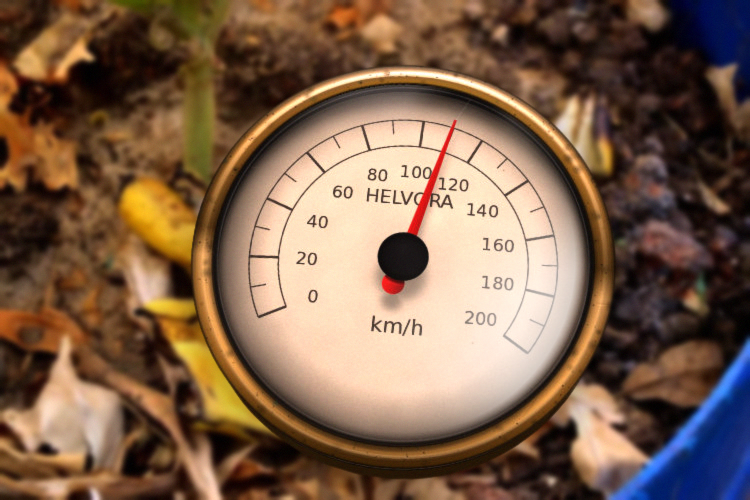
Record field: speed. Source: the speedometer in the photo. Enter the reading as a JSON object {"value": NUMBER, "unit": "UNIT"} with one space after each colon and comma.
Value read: {"value": 110, "unit": "km/h"}
